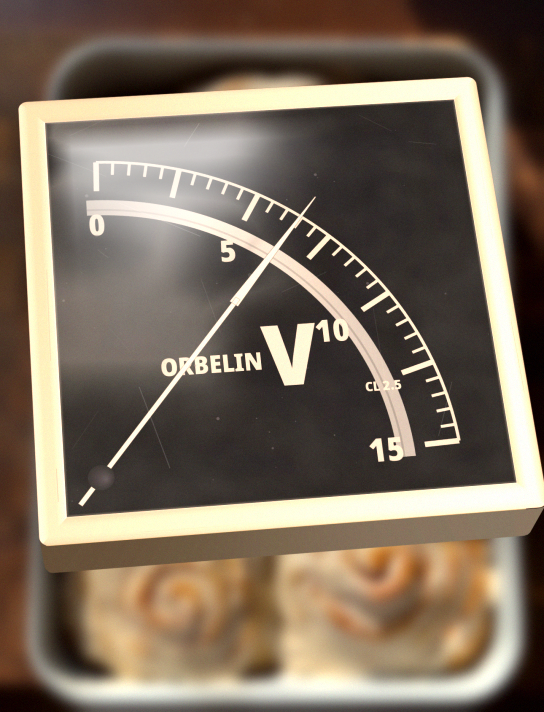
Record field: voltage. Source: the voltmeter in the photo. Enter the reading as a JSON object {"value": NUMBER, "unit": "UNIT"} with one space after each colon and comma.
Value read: {"value": 6.5, "unit": "V"}
